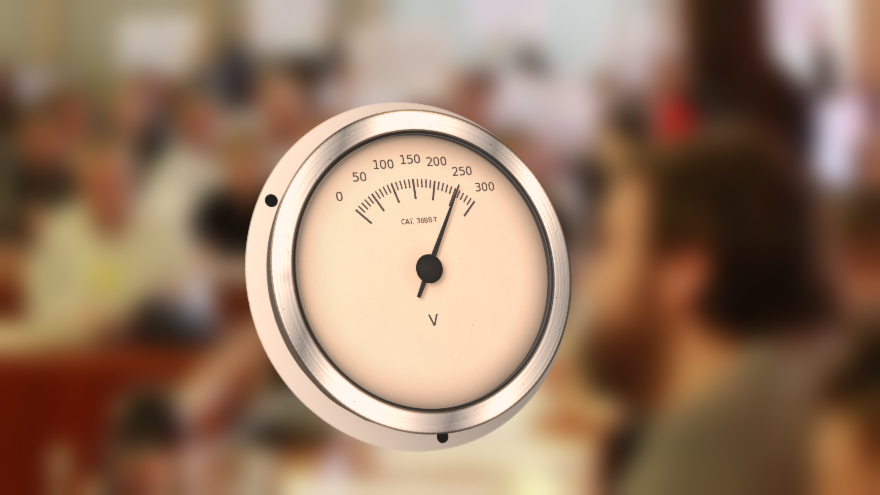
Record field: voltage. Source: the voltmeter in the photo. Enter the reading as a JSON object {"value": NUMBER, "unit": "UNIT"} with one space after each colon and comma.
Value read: {"value": 250, "unit": "V"}
